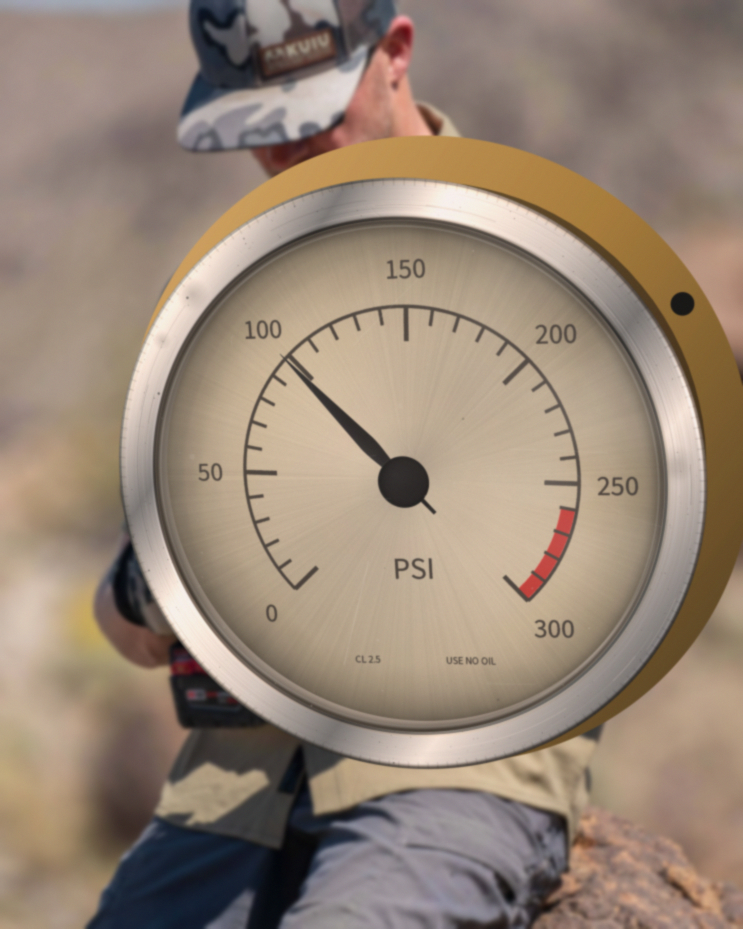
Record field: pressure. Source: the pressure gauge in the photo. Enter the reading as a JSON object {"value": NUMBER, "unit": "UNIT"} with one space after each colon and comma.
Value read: {"value": 100, "unit": "psi"}
